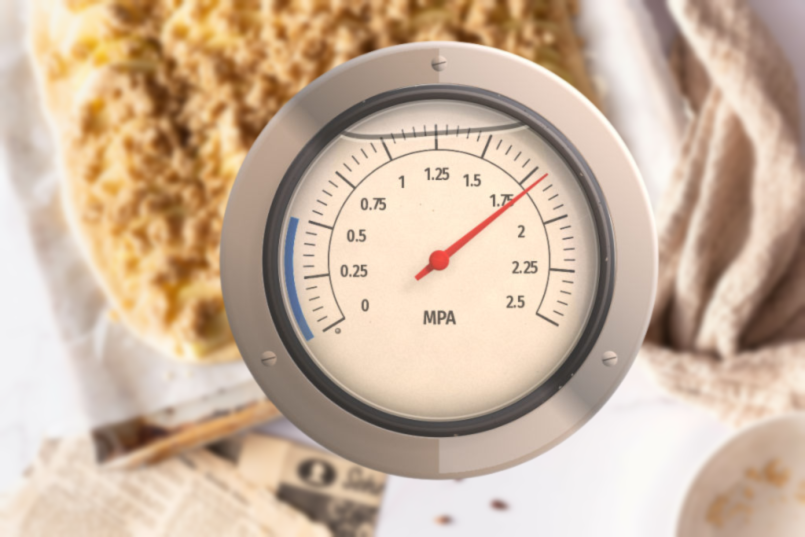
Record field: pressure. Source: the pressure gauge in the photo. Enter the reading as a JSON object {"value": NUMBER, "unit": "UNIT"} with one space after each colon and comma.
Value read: {"value": 1.8, "unit": "MPa"}
